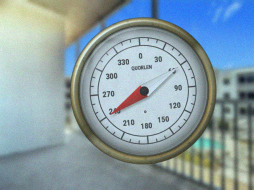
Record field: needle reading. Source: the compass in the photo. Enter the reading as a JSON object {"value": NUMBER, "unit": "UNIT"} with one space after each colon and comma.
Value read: {"value": 240, "unit": "°"}
